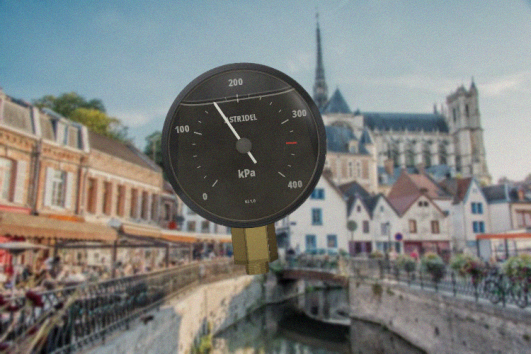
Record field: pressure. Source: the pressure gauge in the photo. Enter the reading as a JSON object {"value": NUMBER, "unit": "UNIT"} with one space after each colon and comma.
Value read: {"value": 160, "unit": "kPa"}
